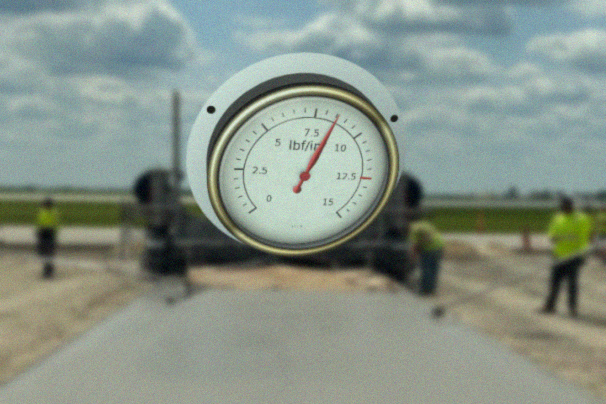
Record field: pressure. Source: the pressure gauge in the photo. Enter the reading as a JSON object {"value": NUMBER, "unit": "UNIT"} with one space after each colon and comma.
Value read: {"value": 8.5, "unit": "psi"}
